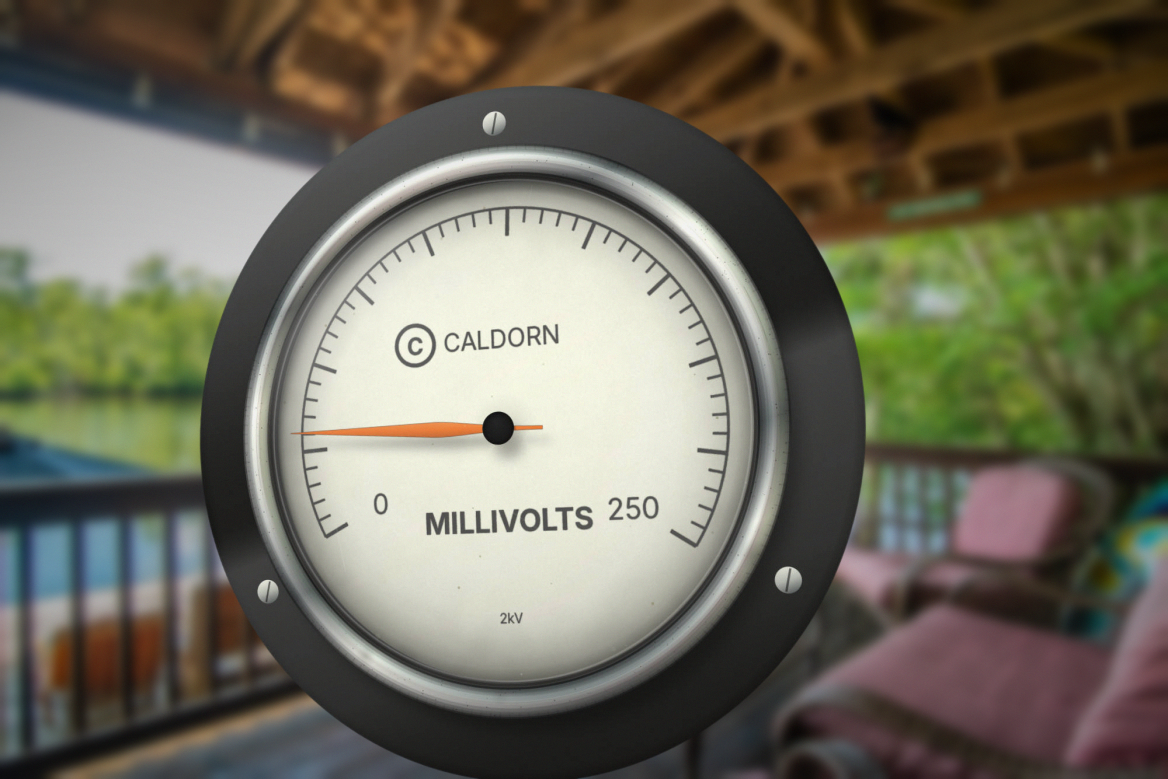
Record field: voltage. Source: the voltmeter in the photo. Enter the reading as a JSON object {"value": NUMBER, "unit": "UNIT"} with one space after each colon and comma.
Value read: {"value": 30, "unit": "mV"}
